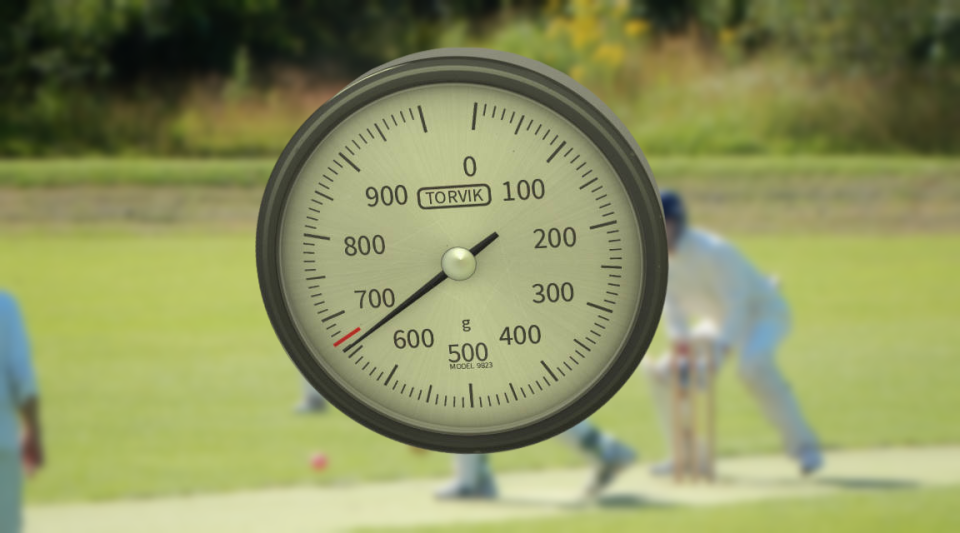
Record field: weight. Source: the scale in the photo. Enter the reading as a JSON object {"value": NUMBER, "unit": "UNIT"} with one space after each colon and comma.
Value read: {"value": 660, "unit": "g"}
